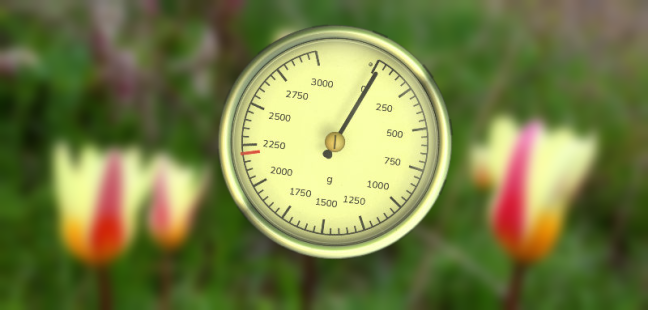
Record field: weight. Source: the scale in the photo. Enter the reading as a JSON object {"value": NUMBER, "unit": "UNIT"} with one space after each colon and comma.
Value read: {"value": 25, "unit": "g"}
